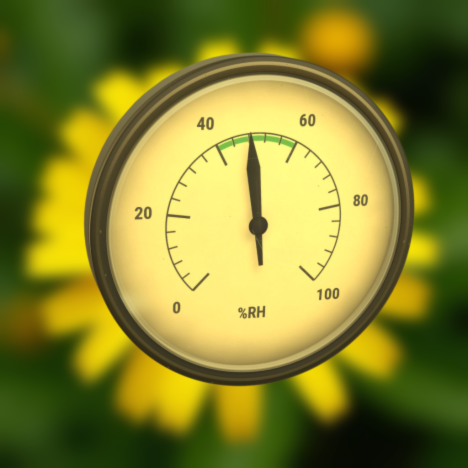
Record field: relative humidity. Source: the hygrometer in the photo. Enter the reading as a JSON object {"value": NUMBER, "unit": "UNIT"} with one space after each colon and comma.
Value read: {"value": 48, "unit": "%"}
